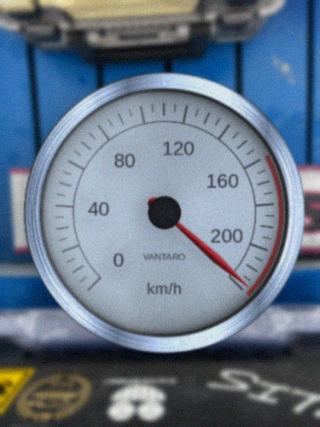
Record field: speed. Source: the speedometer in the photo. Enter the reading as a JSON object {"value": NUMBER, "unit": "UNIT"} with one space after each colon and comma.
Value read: {"value": 217.5, "unit": "km/h"}
